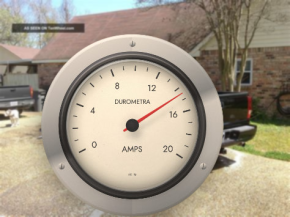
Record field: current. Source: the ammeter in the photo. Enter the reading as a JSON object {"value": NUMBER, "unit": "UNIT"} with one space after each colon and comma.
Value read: {"value": 14.5, "unit": "A"}
